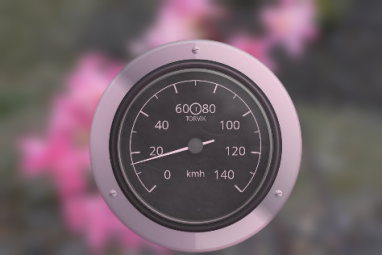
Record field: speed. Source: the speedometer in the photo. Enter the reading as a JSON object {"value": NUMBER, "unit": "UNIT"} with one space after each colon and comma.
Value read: {"value": 15, "unit": "km/h"}
